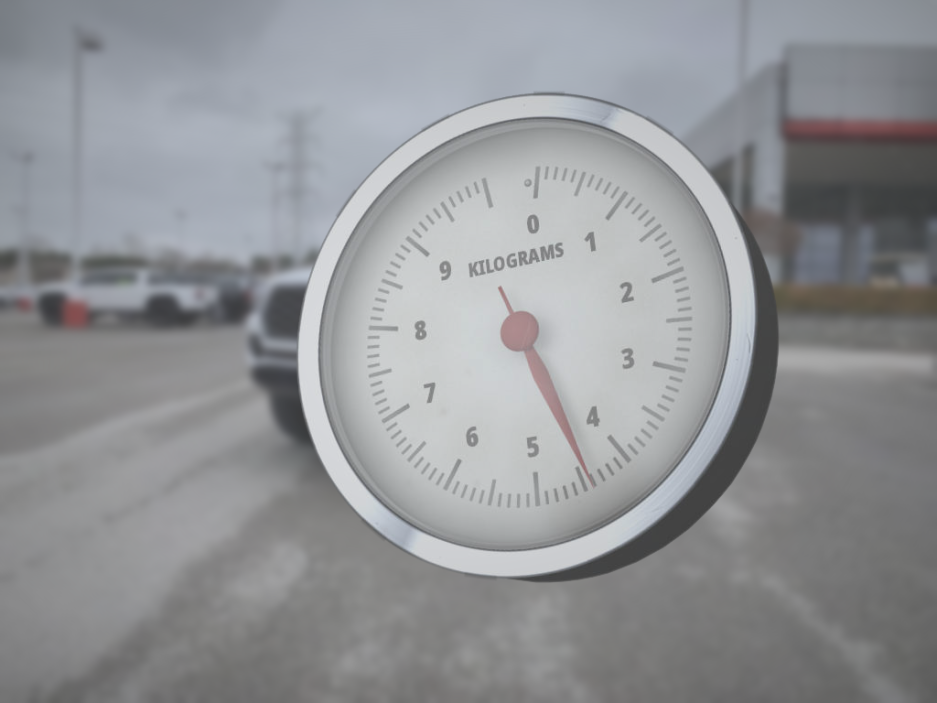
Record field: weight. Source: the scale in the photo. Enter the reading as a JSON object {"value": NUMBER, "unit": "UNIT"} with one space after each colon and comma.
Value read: {"value": 4.4, "unit": "kg"}
